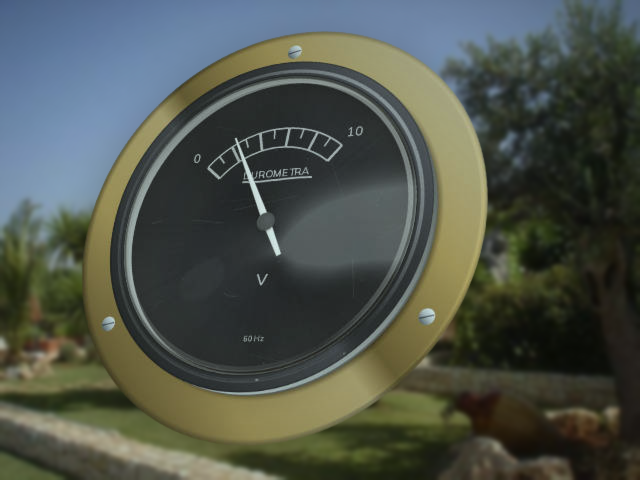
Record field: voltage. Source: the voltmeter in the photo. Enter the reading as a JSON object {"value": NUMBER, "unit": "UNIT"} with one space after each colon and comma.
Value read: {"value": 2.5, "unit": "V"}
